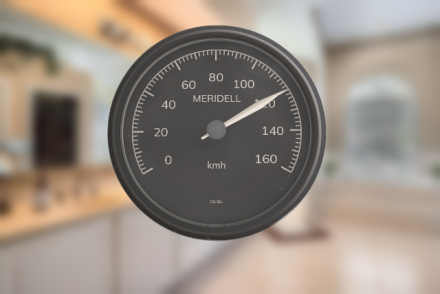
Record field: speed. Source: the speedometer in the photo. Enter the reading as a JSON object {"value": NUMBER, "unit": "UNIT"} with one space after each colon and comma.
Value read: {"value": 120, "unit": "km/h"}
